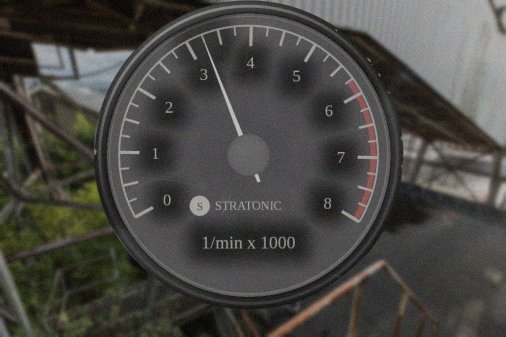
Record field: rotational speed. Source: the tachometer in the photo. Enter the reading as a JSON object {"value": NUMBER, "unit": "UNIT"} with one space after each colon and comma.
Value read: {"value": 3250, "unit": "rpm"}
